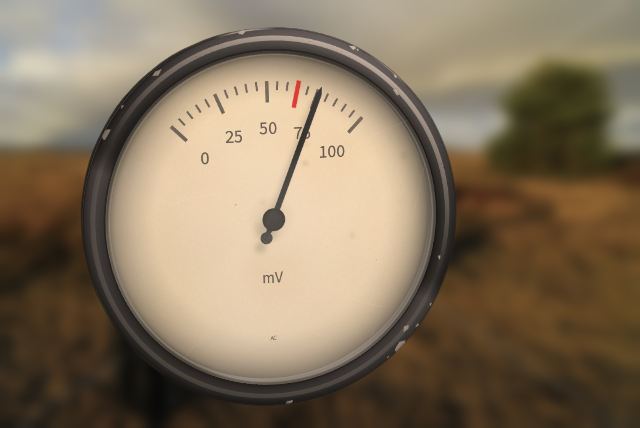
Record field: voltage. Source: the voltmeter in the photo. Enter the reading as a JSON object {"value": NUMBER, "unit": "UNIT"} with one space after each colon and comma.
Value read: {"value": 75, "unit": "mV"}
